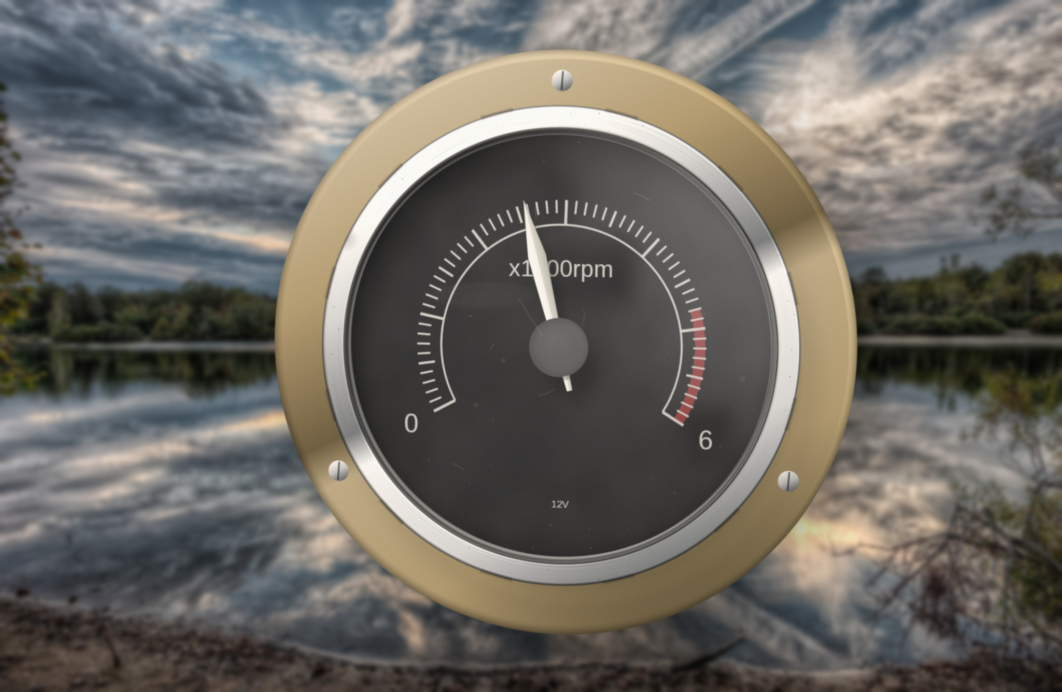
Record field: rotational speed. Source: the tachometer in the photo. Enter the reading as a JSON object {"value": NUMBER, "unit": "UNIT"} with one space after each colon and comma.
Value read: {"value": 2600, "unit": "rpm"}
